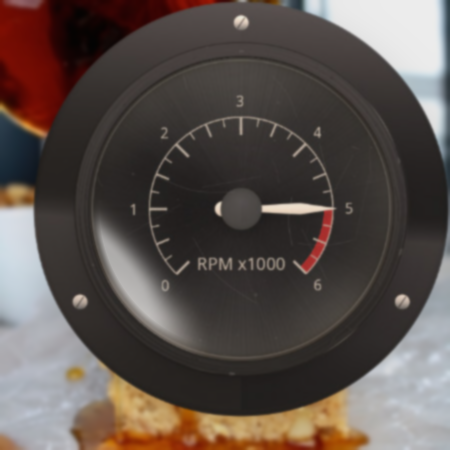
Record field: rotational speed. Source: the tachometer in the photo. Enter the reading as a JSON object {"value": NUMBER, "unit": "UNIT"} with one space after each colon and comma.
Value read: {"value": 5000, "unit": "rpm"}
